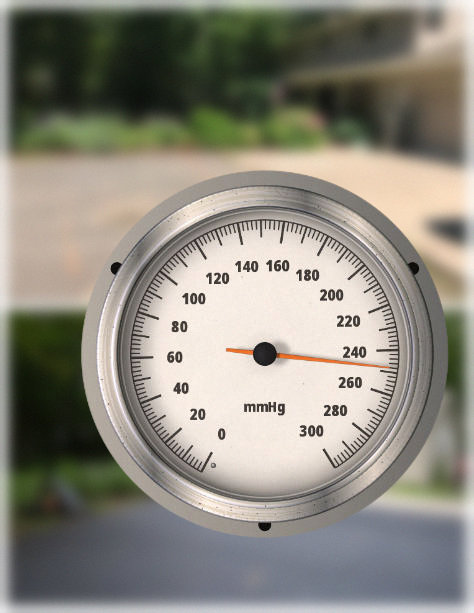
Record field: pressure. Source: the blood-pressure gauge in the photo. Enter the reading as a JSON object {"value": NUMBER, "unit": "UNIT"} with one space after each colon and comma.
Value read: {"value": 248, "unit": "mmHg"}
